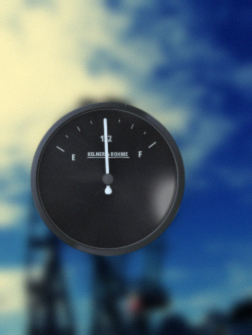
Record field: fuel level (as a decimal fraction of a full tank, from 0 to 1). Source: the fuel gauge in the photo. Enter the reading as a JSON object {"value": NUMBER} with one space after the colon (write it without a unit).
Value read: {"value": 0.5}
